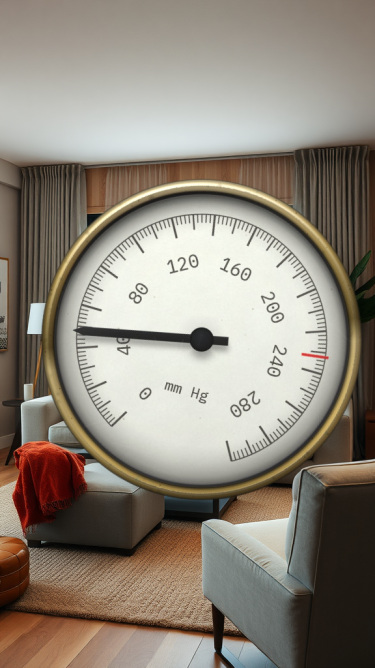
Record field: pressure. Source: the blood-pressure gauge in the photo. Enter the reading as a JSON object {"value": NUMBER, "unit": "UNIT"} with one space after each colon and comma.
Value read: {"value": 48, "unit": "mmHg"}
